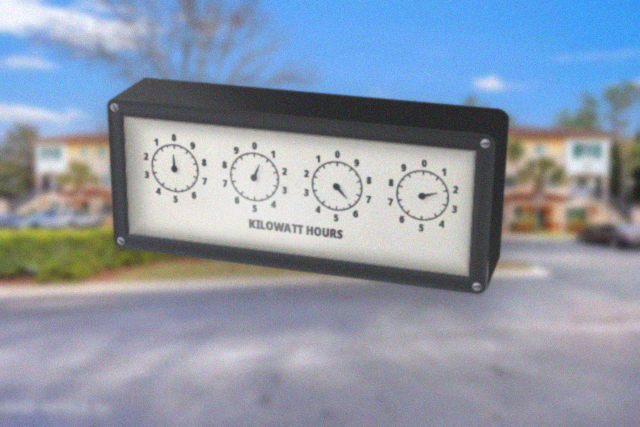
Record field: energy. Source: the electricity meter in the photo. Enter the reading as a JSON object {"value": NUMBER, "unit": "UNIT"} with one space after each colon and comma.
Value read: {"value": 62, "unit": "kWh"}
